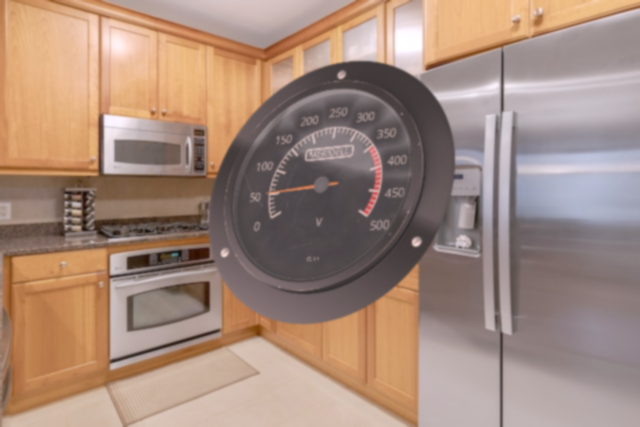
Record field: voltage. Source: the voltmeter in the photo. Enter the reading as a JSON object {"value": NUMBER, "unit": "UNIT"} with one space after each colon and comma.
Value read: {"value": 50, "unit": "V"}
